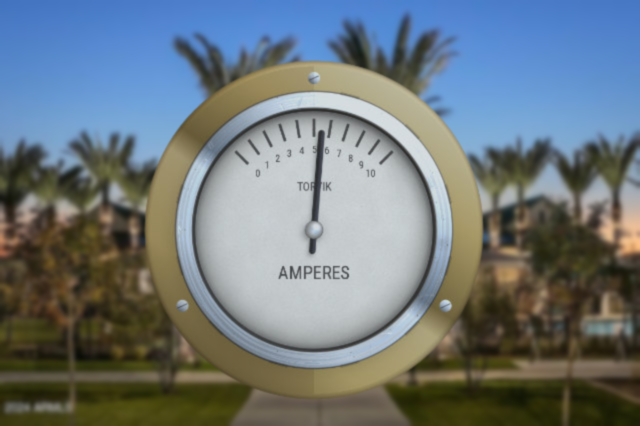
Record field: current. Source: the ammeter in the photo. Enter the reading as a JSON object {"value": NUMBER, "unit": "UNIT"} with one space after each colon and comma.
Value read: {"value": 5.5, "unit": "A"}
